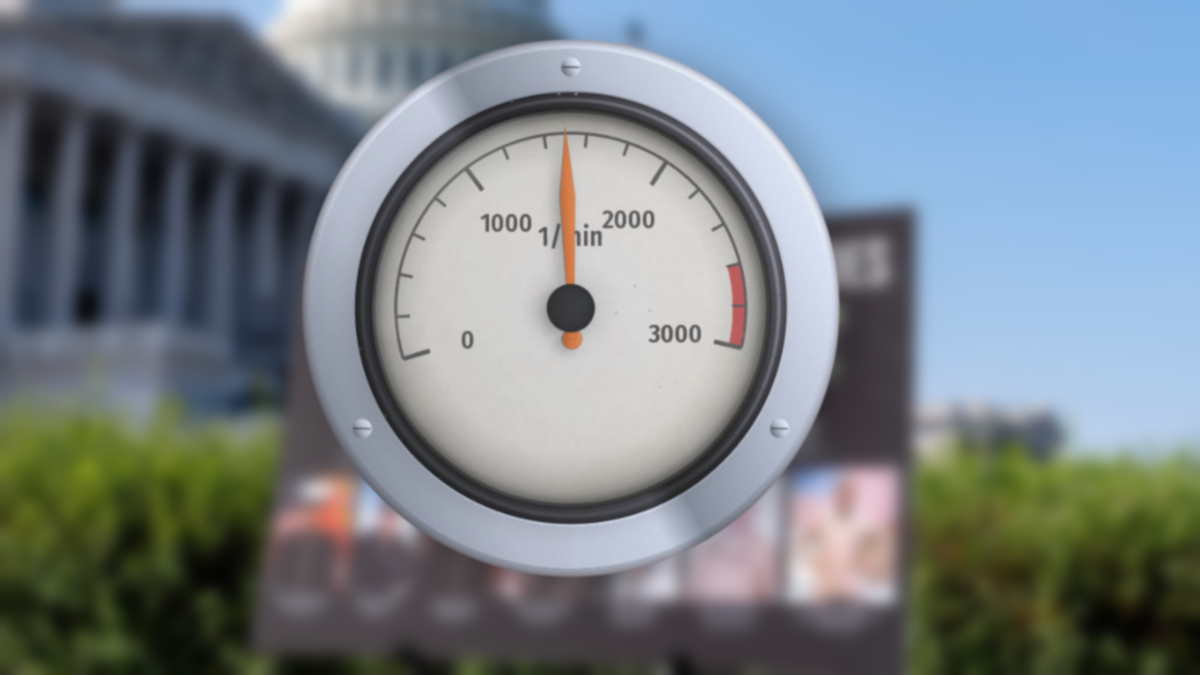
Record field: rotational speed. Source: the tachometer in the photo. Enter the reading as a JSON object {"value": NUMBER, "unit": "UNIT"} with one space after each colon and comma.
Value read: {"value": 1500, "unit": "rpm"}
